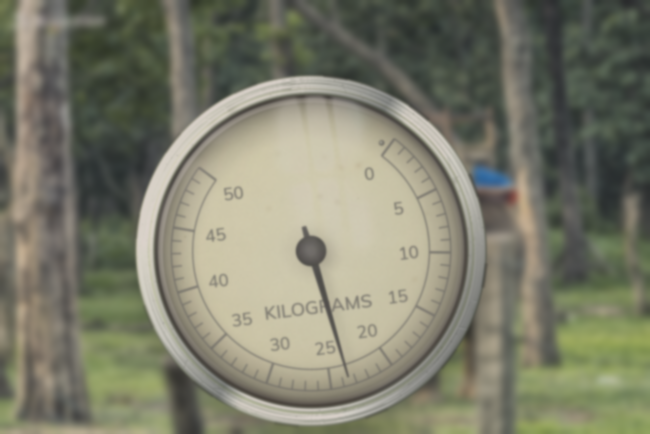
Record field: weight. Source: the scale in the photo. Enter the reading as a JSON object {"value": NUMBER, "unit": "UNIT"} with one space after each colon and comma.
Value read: {"value": 23.5, "unit": "kg"}
